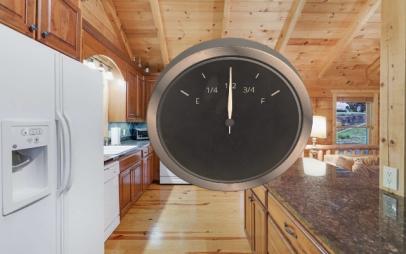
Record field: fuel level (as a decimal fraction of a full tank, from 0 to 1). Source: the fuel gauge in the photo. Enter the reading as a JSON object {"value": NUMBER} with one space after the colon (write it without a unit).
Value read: {"value": 0.5}
